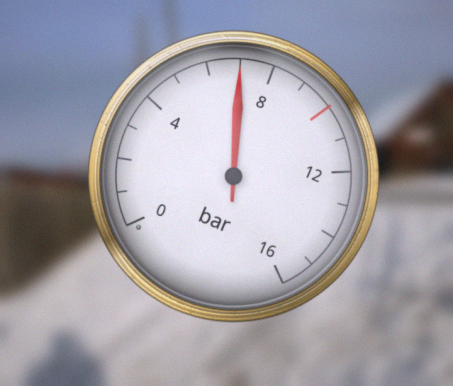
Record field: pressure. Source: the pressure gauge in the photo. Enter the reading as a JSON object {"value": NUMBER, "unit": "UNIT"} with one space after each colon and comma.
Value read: {"value": 7, "unit": "bar"}
